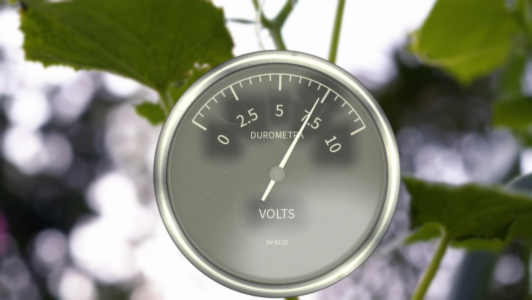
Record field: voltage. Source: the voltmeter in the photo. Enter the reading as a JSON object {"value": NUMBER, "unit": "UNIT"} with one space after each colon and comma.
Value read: {"value": 7.25, "unit": "V"}
